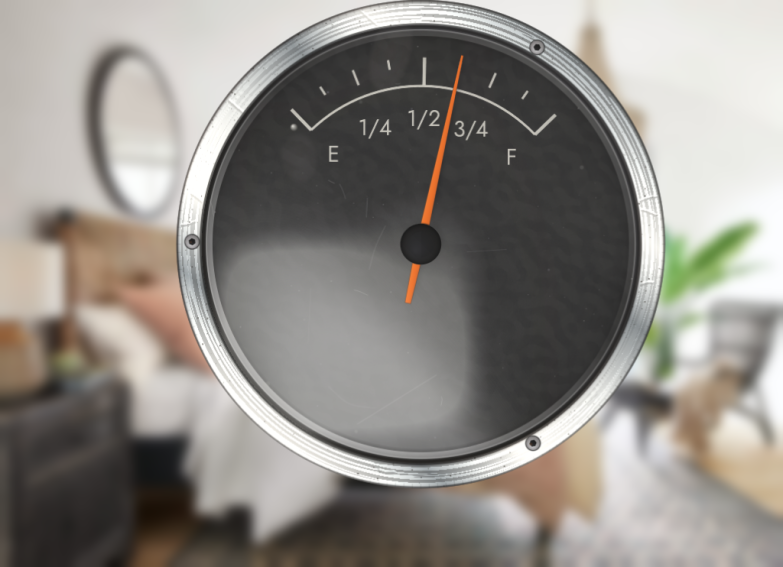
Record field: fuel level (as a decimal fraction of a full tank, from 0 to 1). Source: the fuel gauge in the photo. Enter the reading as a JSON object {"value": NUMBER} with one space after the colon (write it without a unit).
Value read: {"value": 0.625}
